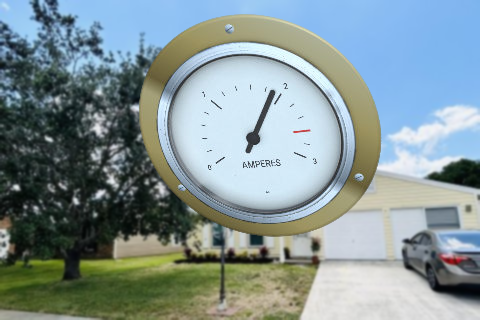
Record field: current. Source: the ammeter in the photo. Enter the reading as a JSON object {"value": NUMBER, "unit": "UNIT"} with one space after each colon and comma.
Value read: {"value": 1.9, "unit": "A"}
